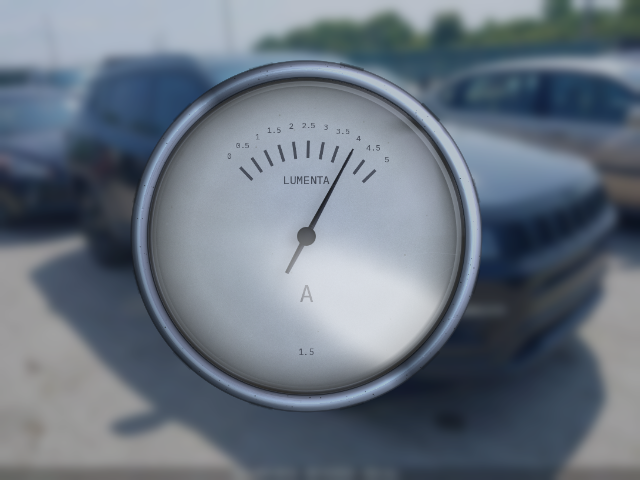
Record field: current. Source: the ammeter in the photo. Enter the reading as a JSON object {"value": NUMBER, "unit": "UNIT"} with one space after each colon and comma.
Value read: {"value": 4, "unit": "A"}
